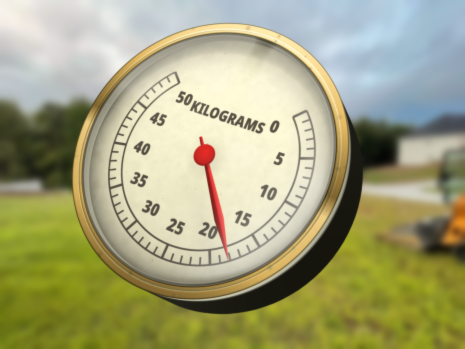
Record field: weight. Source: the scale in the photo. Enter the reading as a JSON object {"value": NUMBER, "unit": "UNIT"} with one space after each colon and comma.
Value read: {"value": 18, "unit": "kg"}
